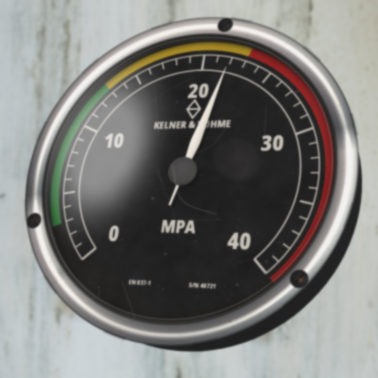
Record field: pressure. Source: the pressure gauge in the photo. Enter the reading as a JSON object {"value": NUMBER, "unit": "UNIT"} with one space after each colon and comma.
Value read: {"value": 22, "unit": "MPa"}
